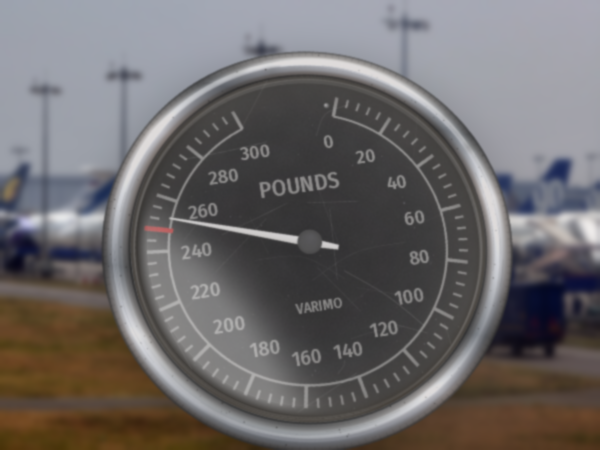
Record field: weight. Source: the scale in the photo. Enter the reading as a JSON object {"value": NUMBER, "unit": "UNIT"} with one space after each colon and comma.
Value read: {"value": 252, "unit": "lb"}
